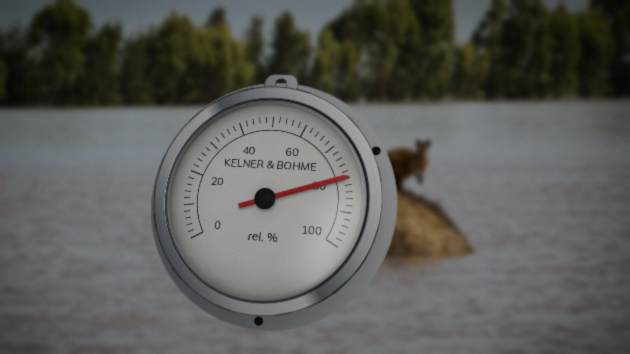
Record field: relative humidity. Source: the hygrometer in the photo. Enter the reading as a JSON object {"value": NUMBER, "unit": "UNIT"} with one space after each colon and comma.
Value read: {"value": 80, "unit": "%"}
